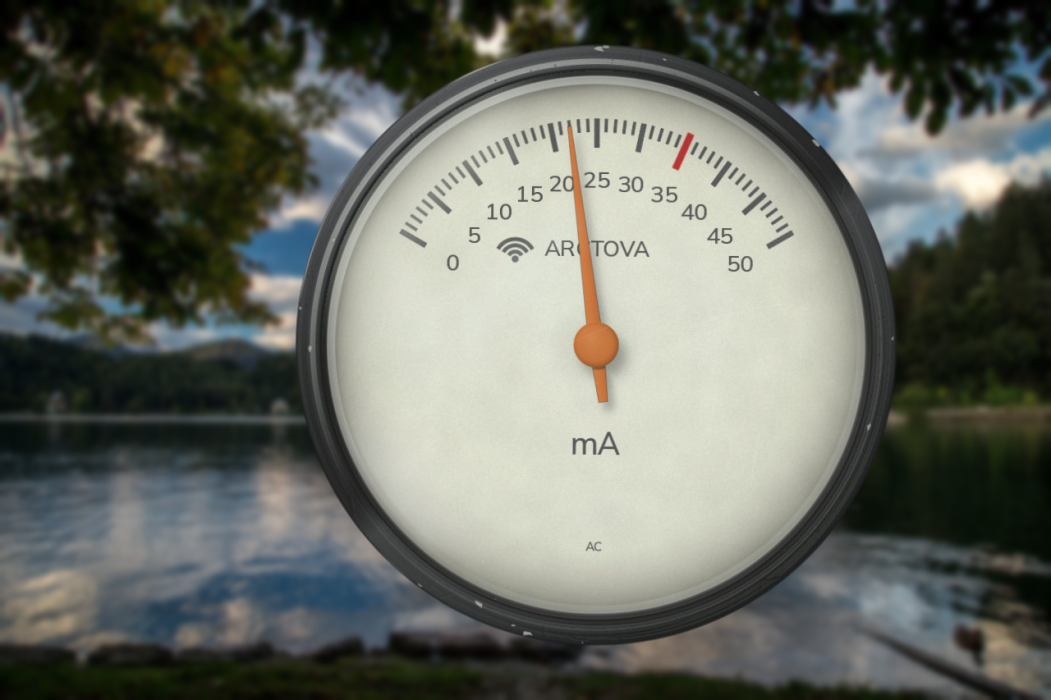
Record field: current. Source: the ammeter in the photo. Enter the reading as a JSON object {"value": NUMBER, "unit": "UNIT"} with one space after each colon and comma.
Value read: {"value": 22, "unit": "mA"}
